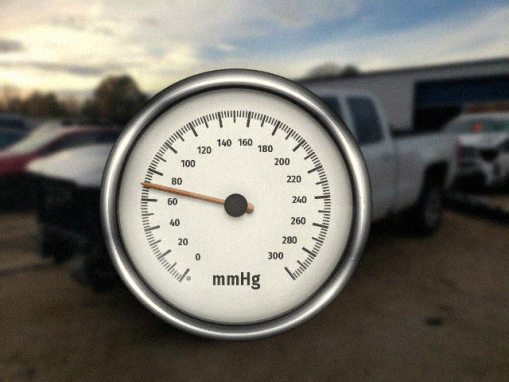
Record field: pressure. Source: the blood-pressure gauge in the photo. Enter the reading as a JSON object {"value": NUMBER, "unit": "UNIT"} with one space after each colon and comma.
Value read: {"value": 70, "unit": "mmHg"}
